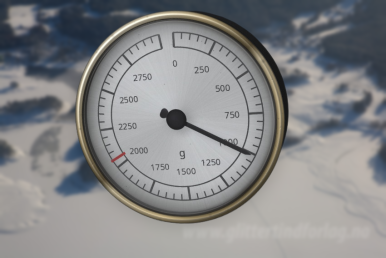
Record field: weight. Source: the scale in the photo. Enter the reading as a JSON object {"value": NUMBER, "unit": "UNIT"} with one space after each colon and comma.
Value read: {"value": 1000, "unit": "g"}
